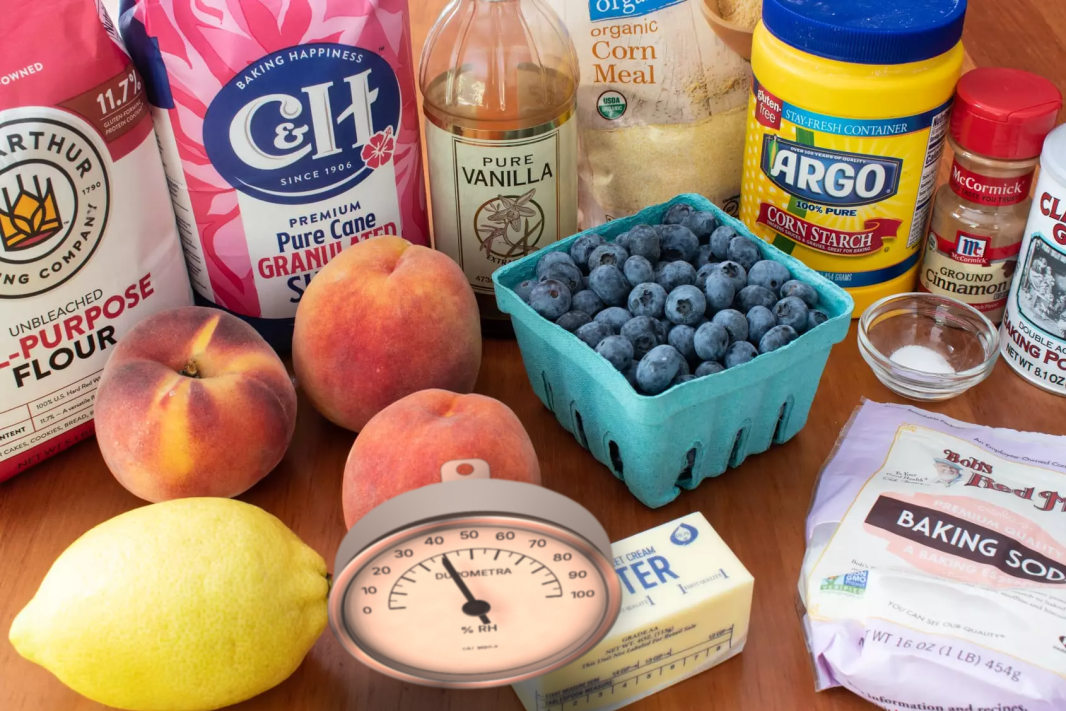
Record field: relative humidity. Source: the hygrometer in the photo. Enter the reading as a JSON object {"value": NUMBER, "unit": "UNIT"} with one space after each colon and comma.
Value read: {"value": 40, "unit": "%"}
